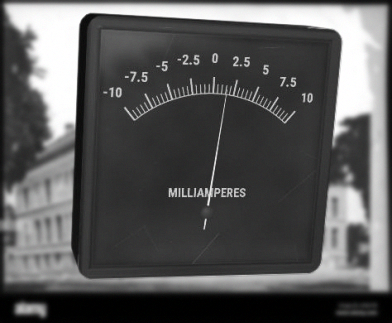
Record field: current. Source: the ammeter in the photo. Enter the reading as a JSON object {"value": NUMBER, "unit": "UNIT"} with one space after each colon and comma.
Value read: {"value": 1.5, "unit": "mA"}
